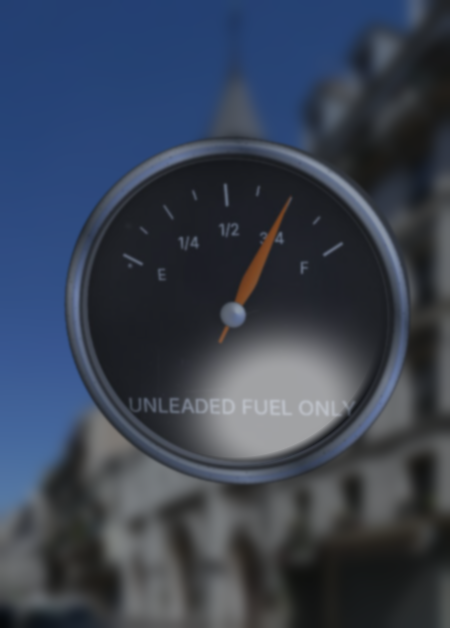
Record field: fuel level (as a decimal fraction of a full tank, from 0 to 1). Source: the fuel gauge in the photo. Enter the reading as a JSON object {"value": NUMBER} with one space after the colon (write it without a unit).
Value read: {"value": 0.75}
